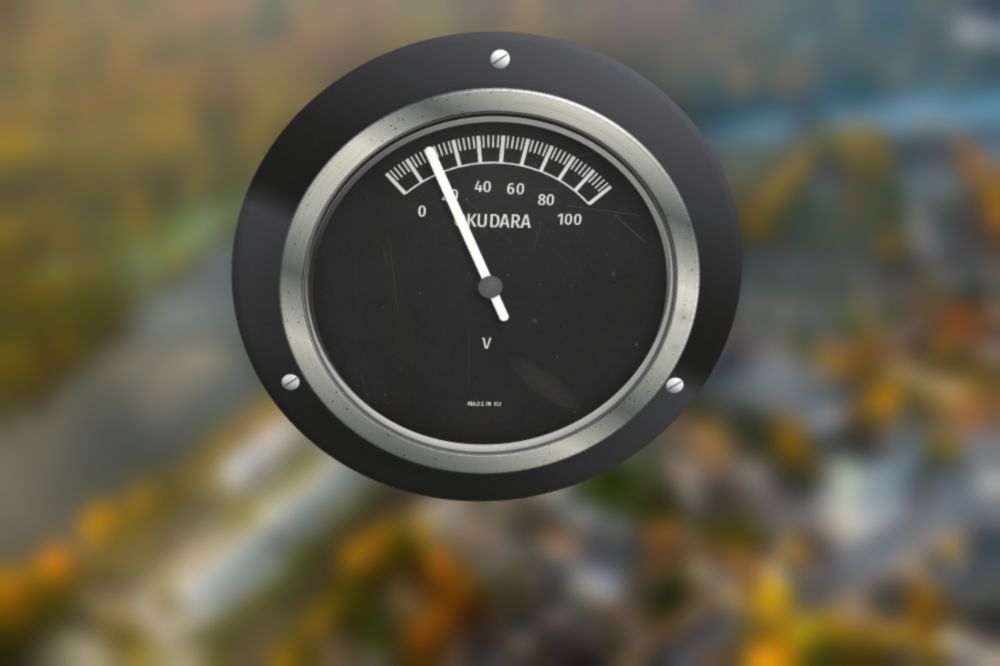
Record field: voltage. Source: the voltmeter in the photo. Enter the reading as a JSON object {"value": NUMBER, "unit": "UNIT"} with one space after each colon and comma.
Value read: {"value": 20, "unit": "V"}
